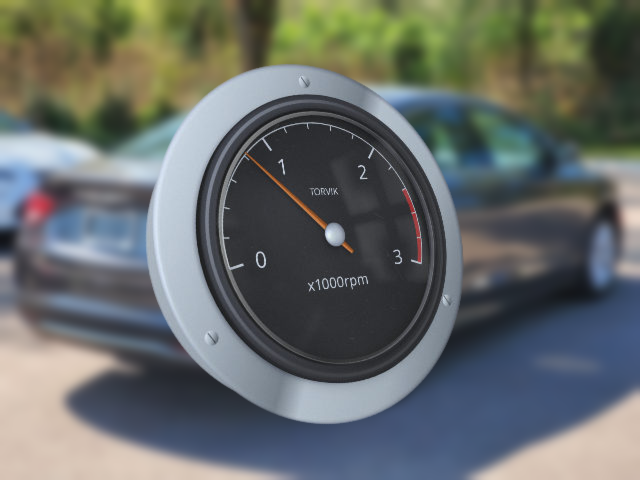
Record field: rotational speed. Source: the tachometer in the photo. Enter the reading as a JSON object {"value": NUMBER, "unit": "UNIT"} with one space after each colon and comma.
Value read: {"value": 800, "unit": "rpm"}
